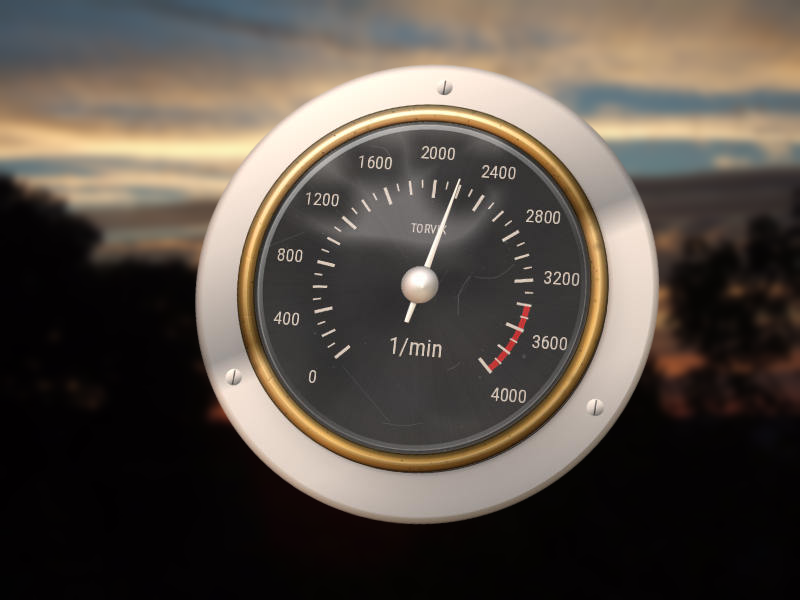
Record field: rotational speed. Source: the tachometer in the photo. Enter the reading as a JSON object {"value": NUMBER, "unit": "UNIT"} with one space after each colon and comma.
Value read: {"value": 2200, "unit": "rpm"}
